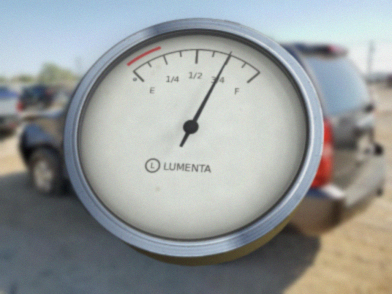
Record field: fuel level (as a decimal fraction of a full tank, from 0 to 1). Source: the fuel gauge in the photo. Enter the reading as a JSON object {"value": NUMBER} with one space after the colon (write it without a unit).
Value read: {"value": 0.75}
